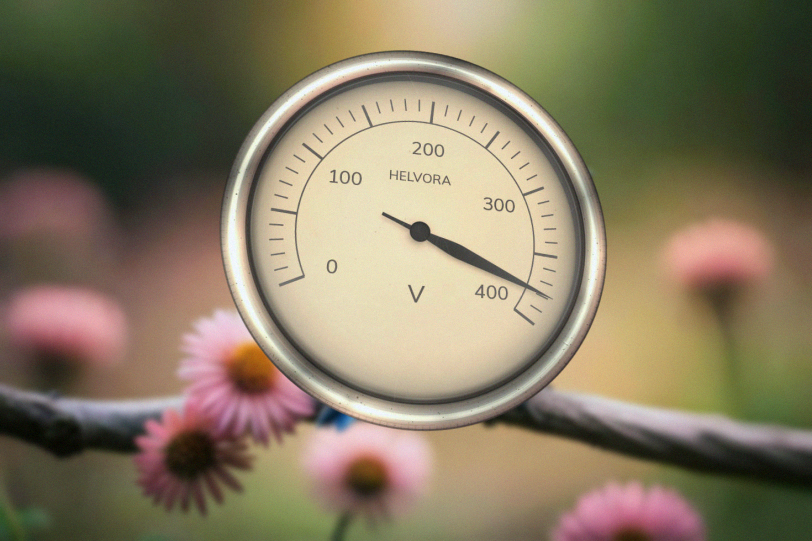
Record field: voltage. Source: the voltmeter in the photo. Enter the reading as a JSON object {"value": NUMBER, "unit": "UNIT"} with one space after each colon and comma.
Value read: {"value": 380, "unit": "V"}
